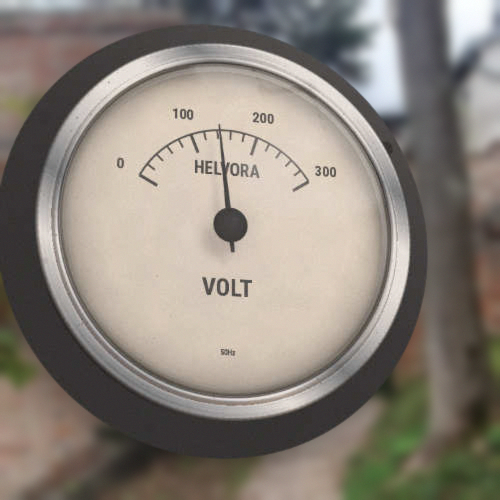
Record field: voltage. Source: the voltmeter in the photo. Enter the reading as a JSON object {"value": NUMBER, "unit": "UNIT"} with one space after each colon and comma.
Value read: {"value": 140, "unit": "V"}
